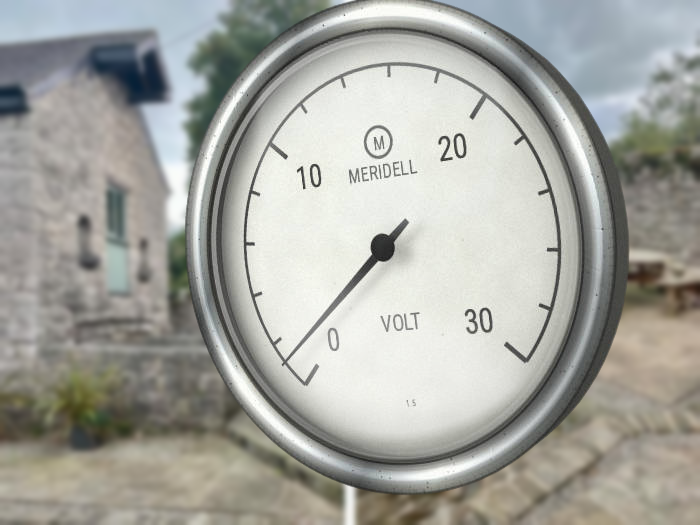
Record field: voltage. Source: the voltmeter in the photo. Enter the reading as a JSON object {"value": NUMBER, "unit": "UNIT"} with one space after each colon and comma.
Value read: {"value": 1, "unit": "V"}
